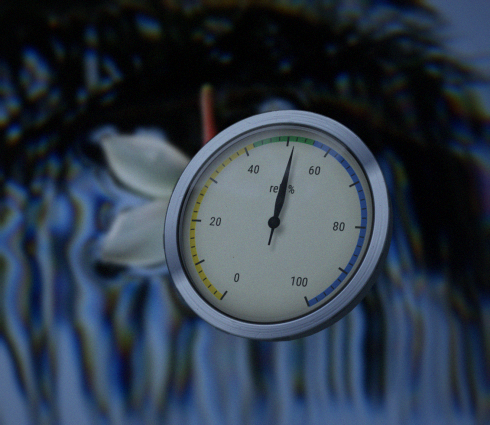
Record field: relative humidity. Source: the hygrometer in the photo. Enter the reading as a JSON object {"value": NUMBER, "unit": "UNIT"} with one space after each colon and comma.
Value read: {"value": 52, "unit": "%"}
